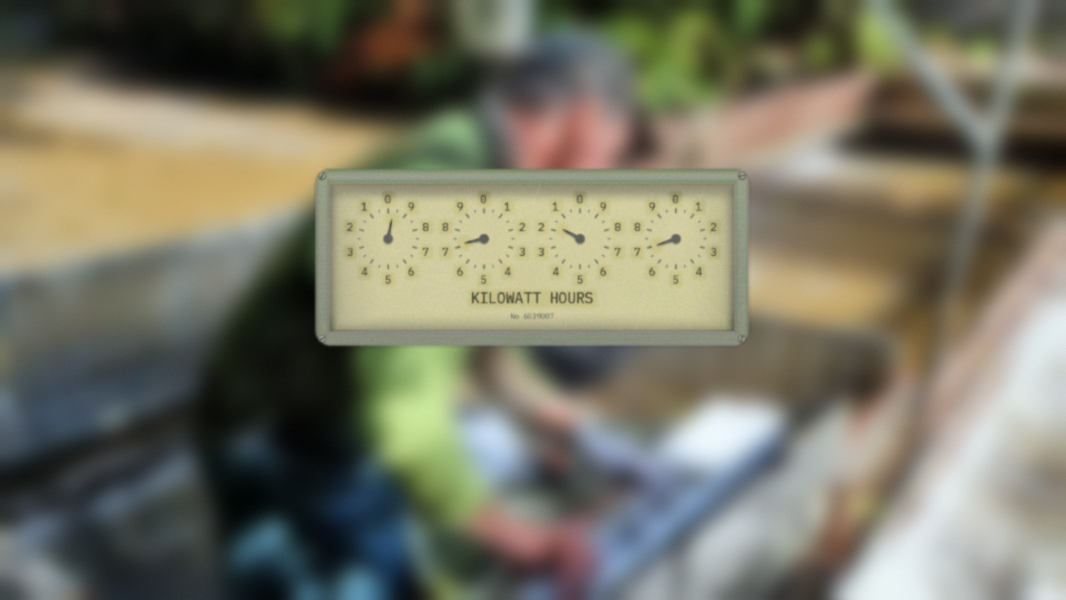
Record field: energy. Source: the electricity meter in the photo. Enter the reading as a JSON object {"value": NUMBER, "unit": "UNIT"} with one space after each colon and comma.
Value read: {"value": 9717, "unit": "kWh"}
